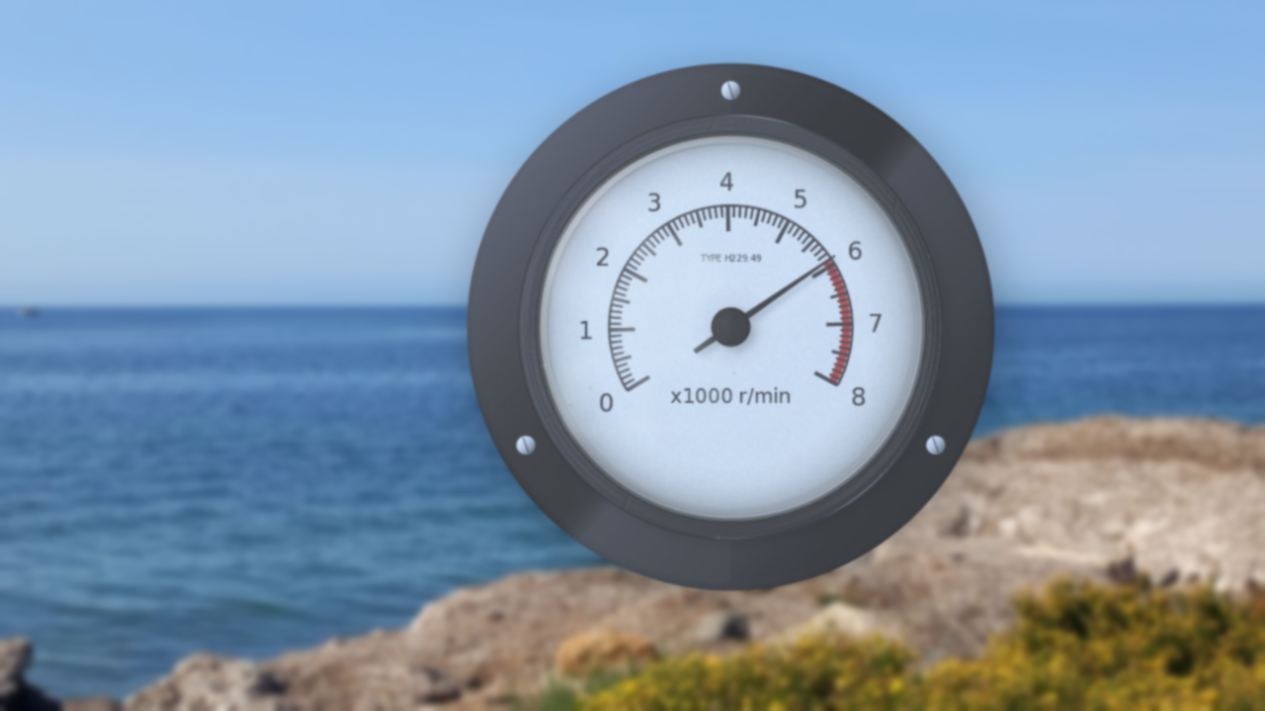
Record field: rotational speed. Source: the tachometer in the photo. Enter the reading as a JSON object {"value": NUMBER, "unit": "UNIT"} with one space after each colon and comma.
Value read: {"value": 5900, "unit": "rpm"}
